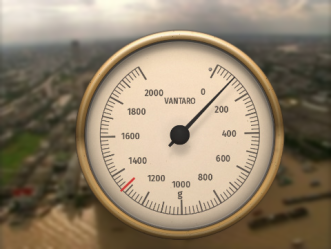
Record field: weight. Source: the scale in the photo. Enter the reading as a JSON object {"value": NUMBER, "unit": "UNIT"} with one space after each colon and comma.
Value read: {"value": 100, "unit": "g"}
